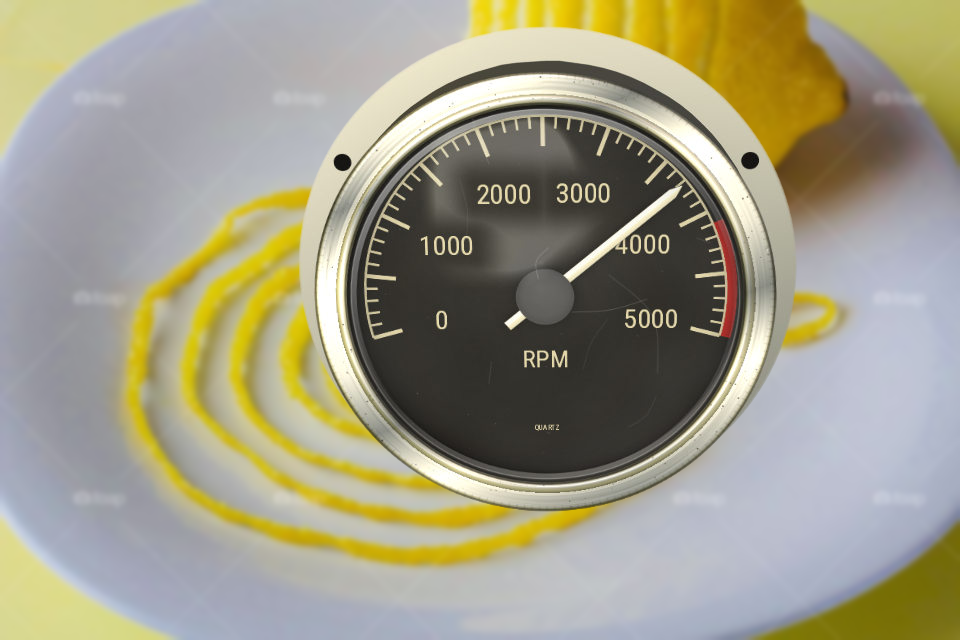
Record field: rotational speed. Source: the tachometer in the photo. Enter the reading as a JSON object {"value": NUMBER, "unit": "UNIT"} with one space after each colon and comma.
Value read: {"value": 3700, "unit": "rpm"}
